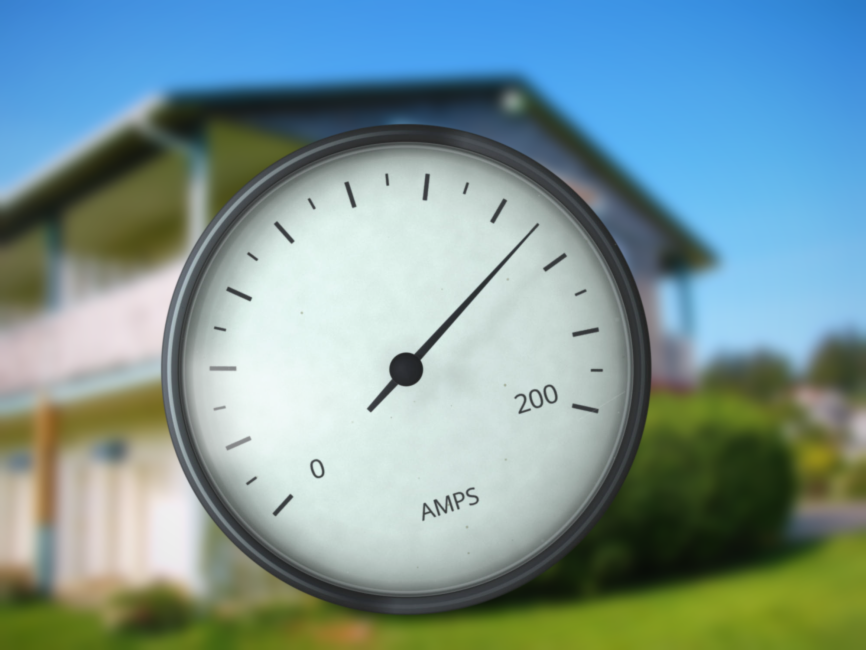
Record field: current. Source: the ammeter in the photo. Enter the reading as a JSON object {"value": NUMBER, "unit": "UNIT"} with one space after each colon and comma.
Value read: {"value": 150, "unit": "A"}
